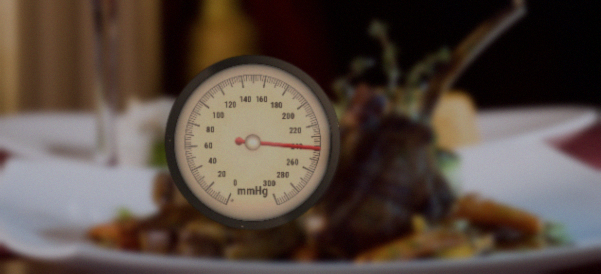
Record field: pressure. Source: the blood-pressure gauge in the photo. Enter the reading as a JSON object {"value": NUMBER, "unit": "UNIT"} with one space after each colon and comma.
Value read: {"value": 240, "unit": "mmHg"}
